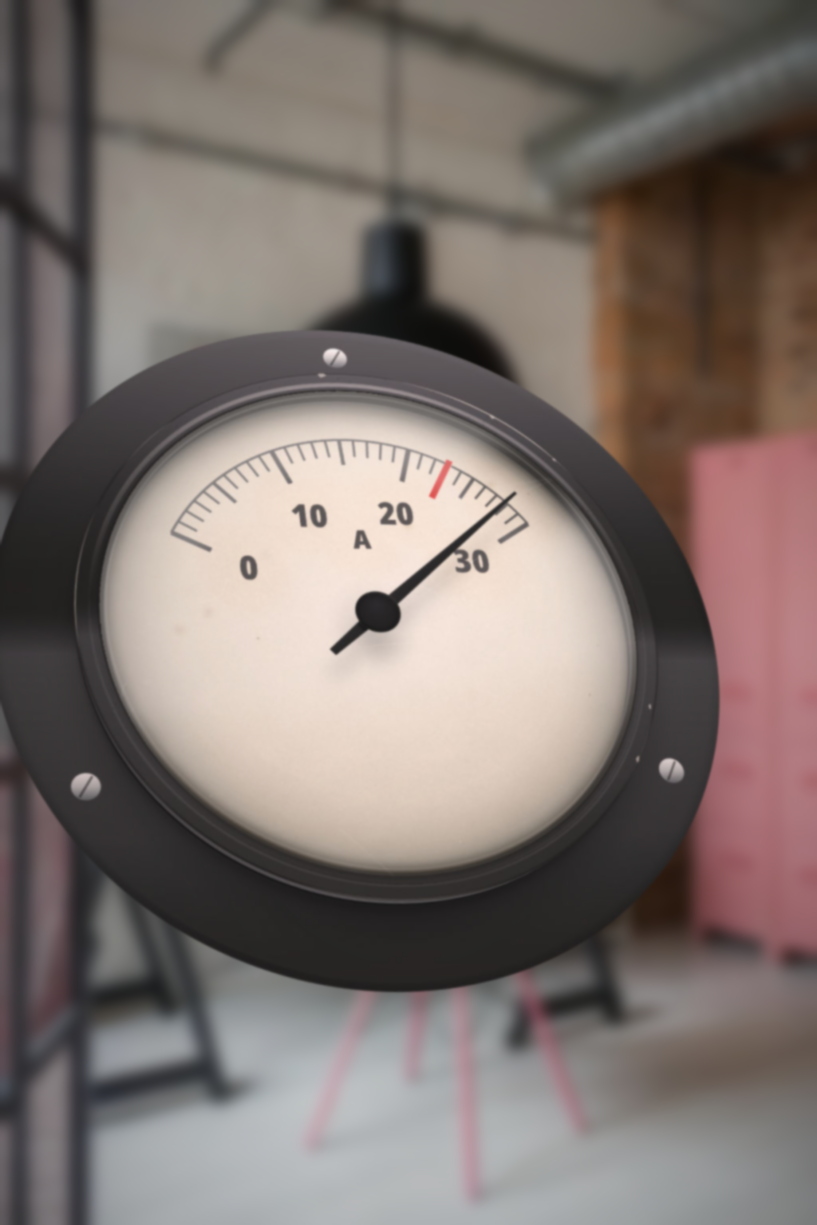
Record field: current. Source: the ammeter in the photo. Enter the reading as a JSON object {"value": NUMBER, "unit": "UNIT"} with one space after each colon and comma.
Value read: {"value": 28, "unit": "A"}
